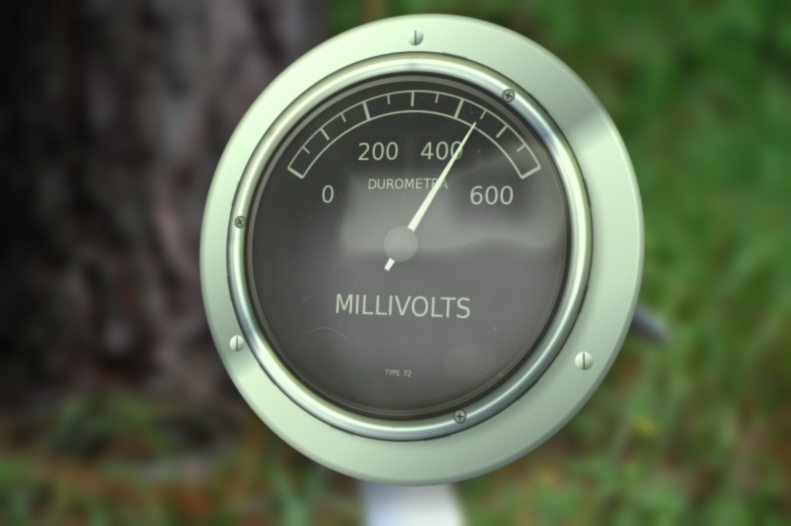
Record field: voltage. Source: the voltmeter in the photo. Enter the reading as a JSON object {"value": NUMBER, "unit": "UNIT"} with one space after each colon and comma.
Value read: {"value": 450, "unit": "mV"}
